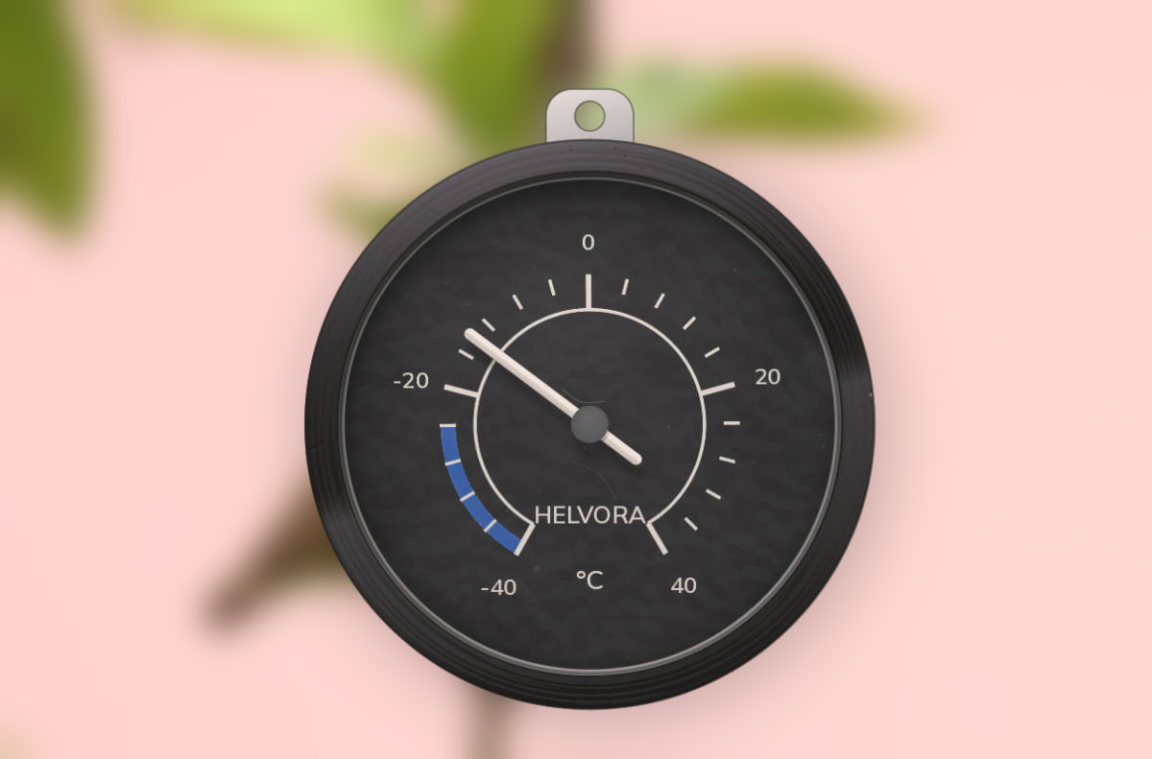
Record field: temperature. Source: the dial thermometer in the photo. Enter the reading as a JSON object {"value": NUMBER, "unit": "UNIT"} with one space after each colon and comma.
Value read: {"value": -14, "unit": "°C"}
